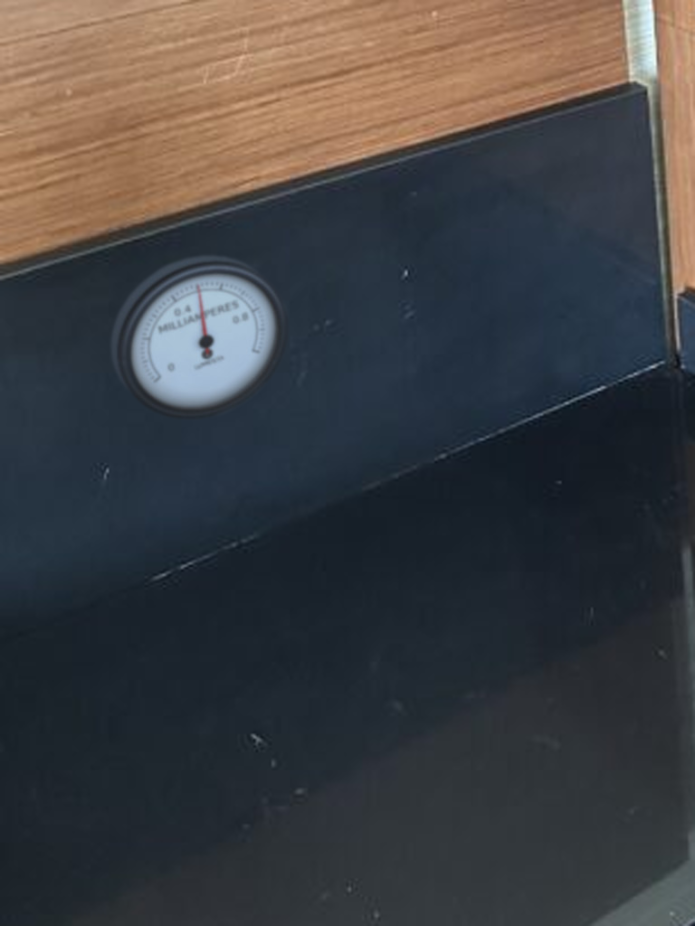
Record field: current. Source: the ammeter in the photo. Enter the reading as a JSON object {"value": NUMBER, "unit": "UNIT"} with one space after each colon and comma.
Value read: {"value": 0.5, "unit": "mA"}
